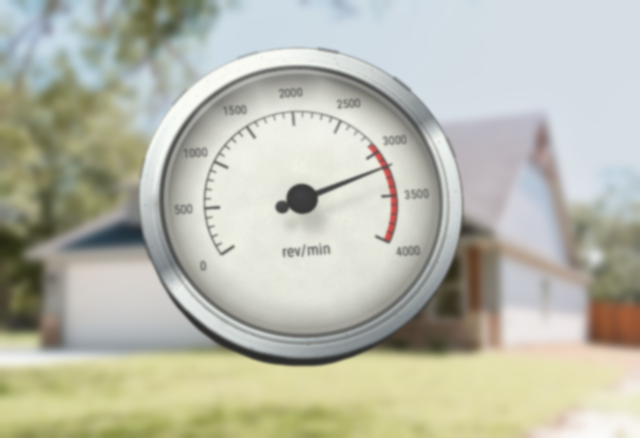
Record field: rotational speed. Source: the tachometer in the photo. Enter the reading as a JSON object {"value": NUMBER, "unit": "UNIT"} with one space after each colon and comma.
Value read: {"value": 3200, "unit": "rpm"}
